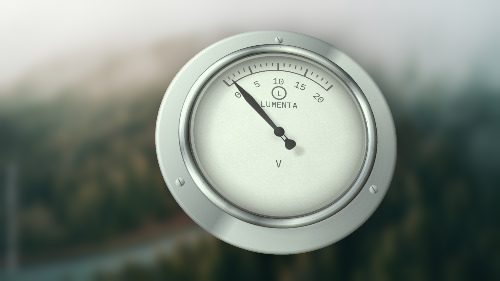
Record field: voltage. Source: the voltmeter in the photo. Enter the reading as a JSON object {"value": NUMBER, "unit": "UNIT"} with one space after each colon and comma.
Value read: {"value": 1, "unit": "V"}
